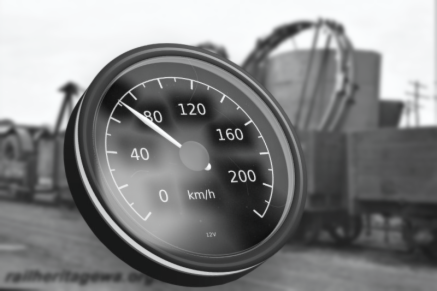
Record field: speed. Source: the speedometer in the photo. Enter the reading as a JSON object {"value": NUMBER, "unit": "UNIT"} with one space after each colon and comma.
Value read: {"value": 70, "unit": "km/h"}
